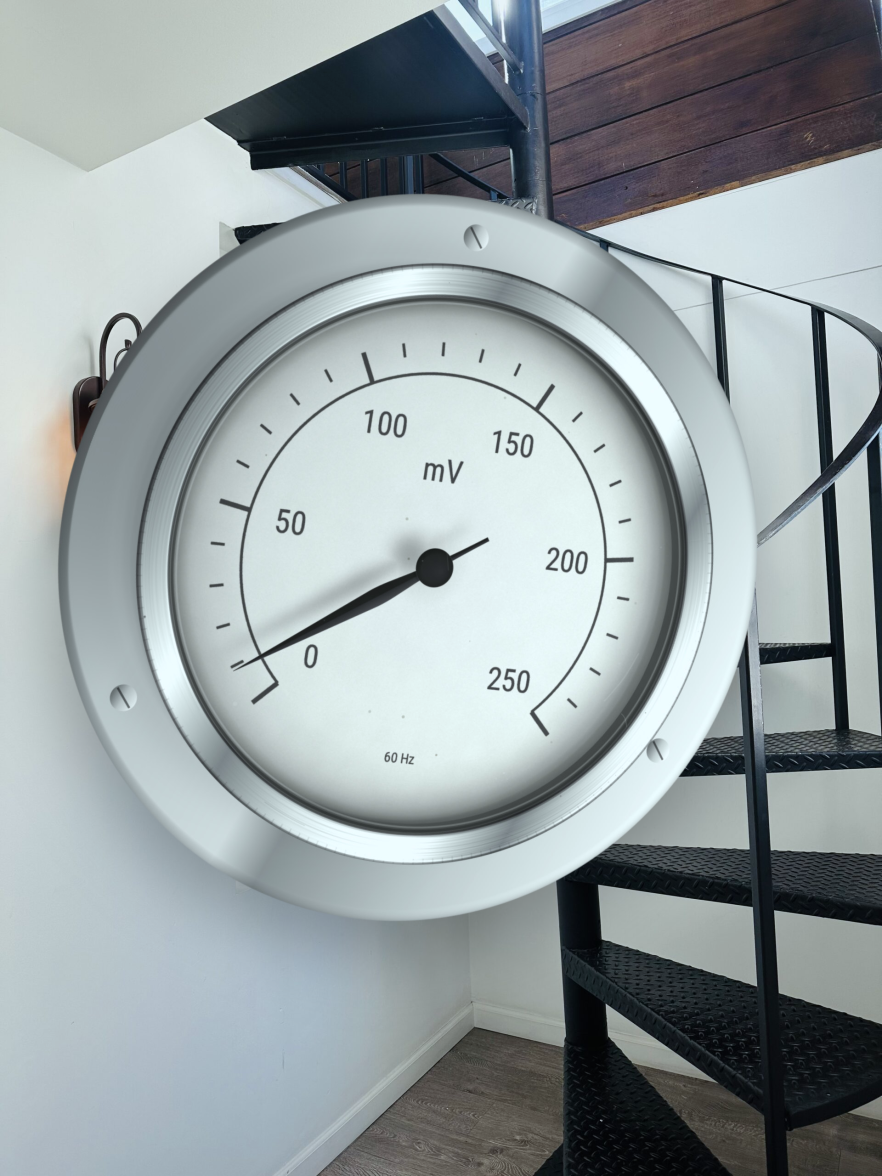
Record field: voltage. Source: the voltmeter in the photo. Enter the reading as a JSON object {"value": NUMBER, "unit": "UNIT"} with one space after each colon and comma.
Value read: {"value": 10, "unit": "mV"}
